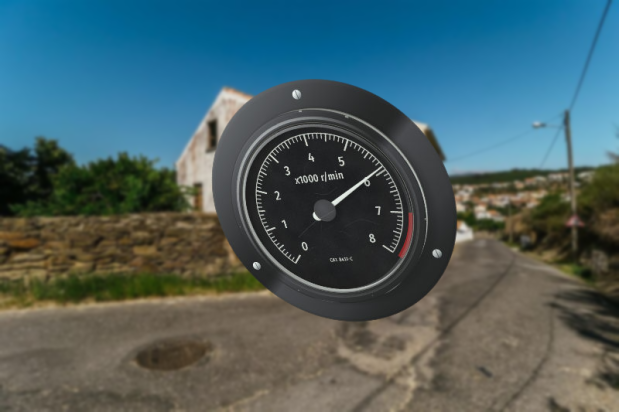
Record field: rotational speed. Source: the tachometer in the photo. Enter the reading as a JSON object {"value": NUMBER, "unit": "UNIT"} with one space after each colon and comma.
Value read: {"value": 5900, "unit": "rpm"}
